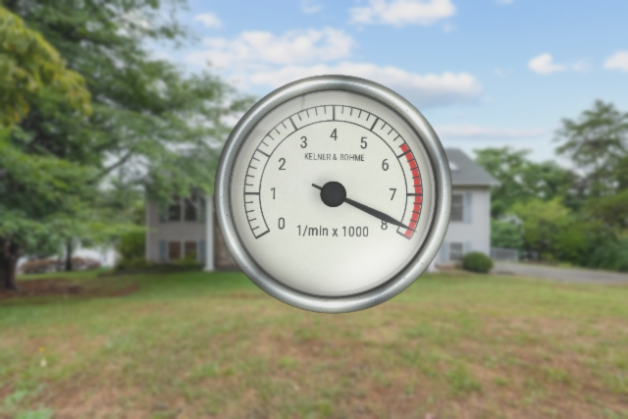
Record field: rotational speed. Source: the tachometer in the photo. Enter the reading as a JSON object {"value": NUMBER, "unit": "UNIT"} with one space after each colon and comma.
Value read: {"value": 7800, "unit": "rpm"}
